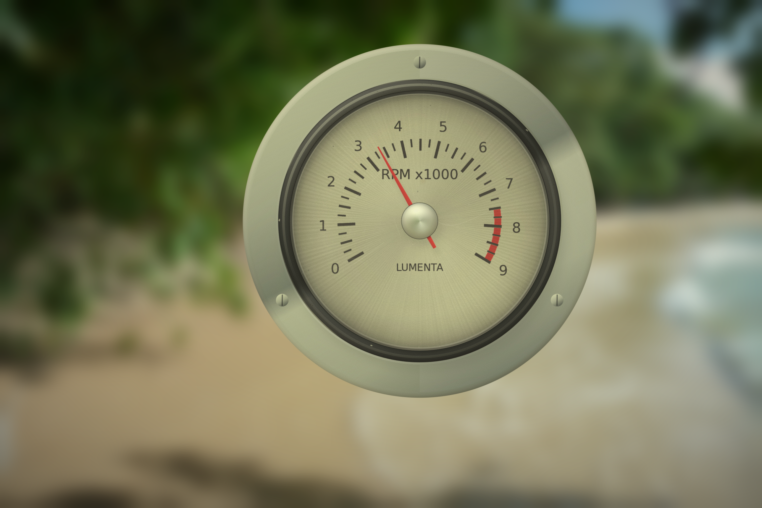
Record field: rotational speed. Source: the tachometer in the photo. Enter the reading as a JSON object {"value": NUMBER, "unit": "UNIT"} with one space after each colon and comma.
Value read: {"value": 3375, "unit": "rpm"}
